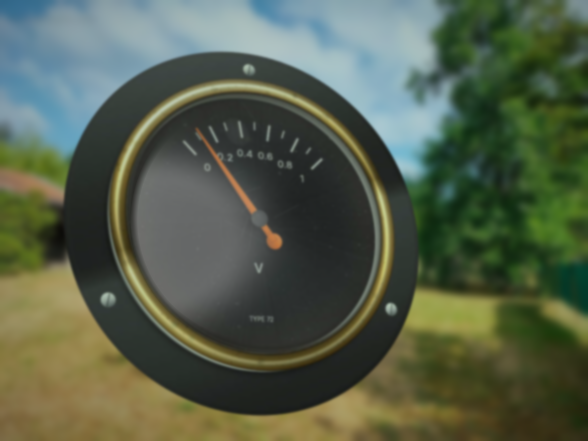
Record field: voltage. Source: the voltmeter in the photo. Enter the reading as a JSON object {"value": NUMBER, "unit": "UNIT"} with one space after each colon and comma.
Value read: {"value": 0.1, "unit": "V"}
